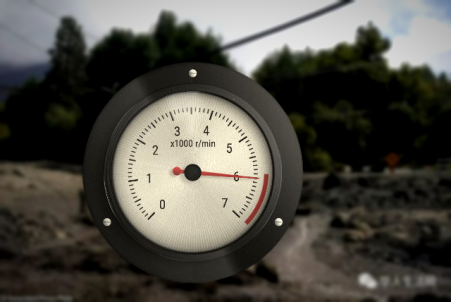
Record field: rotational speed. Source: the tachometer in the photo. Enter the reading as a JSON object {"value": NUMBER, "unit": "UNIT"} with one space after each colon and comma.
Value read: {"value": 6000, "unit": "rpm"}
